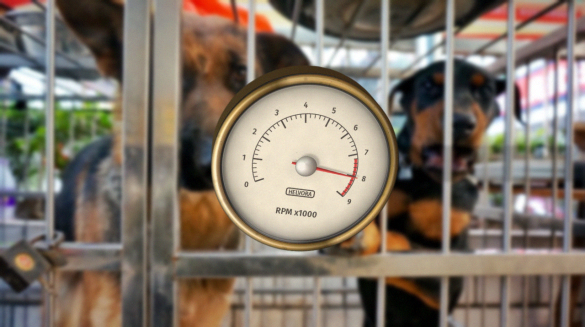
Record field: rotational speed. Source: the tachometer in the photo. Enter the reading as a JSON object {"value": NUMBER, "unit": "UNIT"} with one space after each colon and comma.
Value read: {"value": 8000, "unit": "rpm"}
